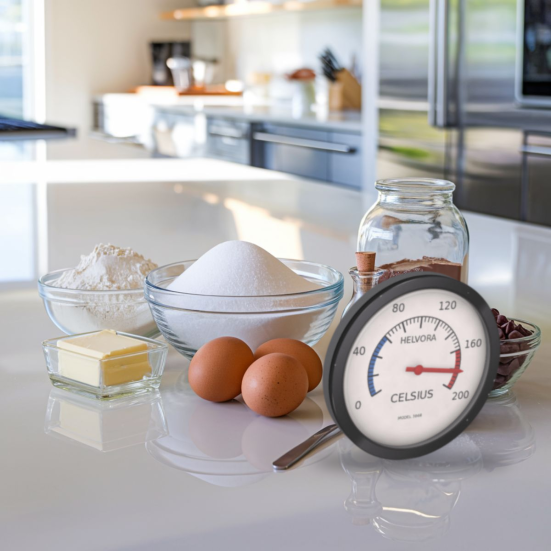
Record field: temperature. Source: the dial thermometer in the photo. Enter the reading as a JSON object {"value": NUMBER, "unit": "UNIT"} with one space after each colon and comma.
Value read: {"value": 180, "unit": "°C"}
